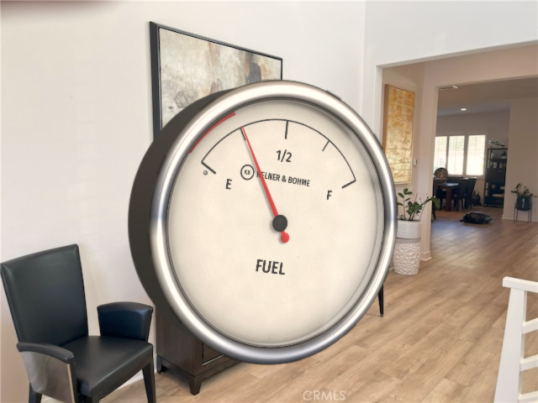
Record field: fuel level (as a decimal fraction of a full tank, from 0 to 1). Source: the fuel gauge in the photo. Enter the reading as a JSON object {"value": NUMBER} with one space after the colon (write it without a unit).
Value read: {"value": 0.25}
